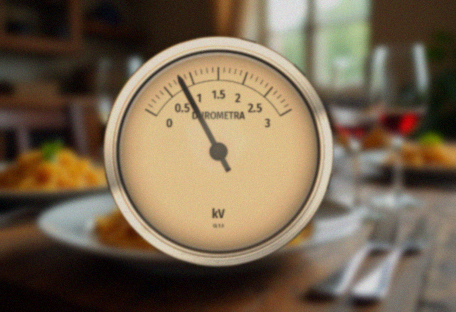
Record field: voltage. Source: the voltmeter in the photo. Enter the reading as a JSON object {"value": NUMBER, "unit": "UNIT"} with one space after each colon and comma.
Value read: {"value": 0.8, "unit": "kV"}
